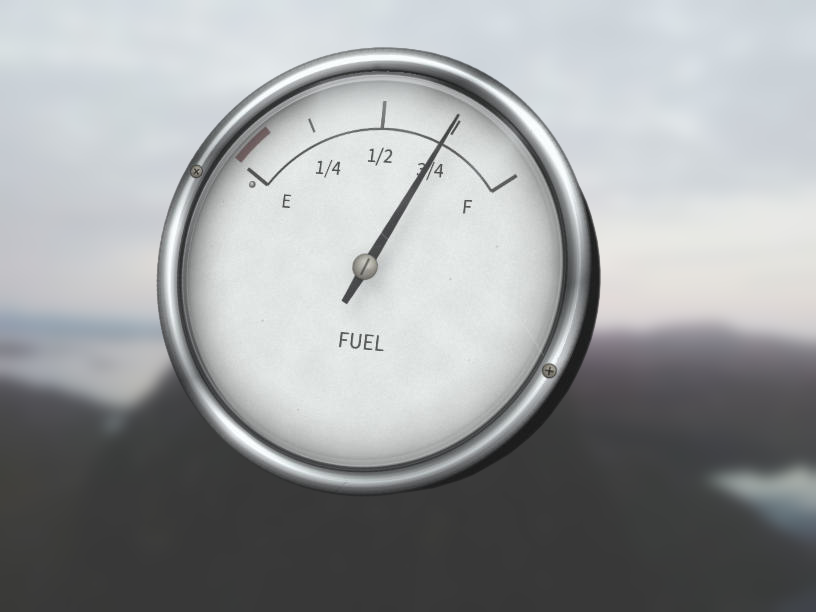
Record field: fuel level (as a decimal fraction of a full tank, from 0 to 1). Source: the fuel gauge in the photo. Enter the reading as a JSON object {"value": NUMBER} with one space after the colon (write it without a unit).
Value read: {"value": 0.75}
